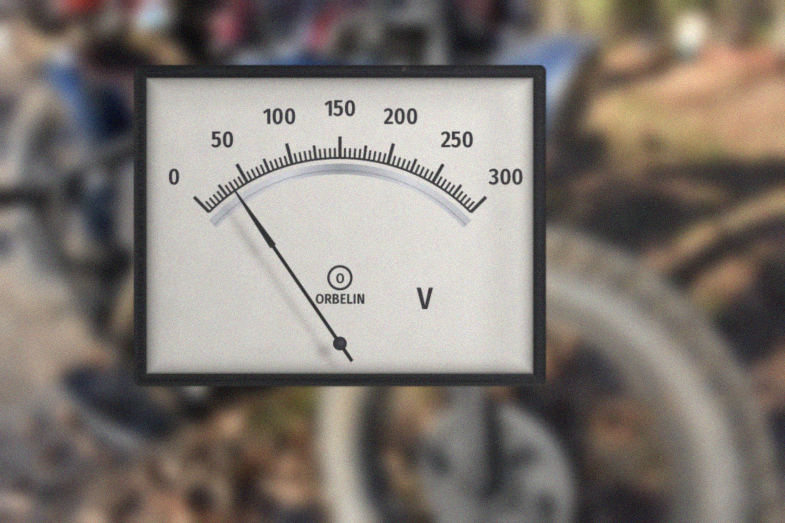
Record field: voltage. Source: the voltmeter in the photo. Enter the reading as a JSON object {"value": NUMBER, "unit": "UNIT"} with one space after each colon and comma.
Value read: {"value": 35, "unit": "V"}
